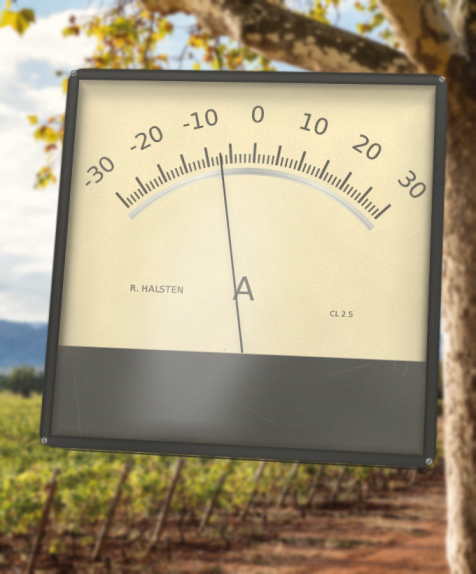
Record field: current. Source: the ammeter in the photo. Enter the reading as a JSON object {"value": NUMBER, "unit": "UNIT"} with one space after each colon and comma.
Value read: {"value": -7, "unit": "A"}
